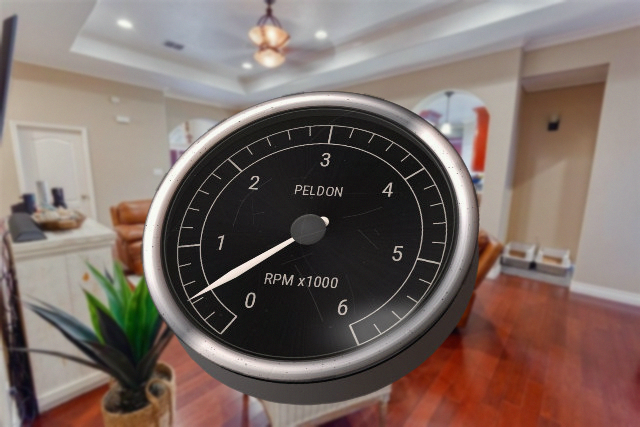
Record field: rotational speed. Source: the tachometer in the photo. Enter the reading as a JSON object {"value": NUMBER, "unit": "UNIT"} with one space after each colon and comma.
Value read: {"value": 400, "unit": "rpm"}
